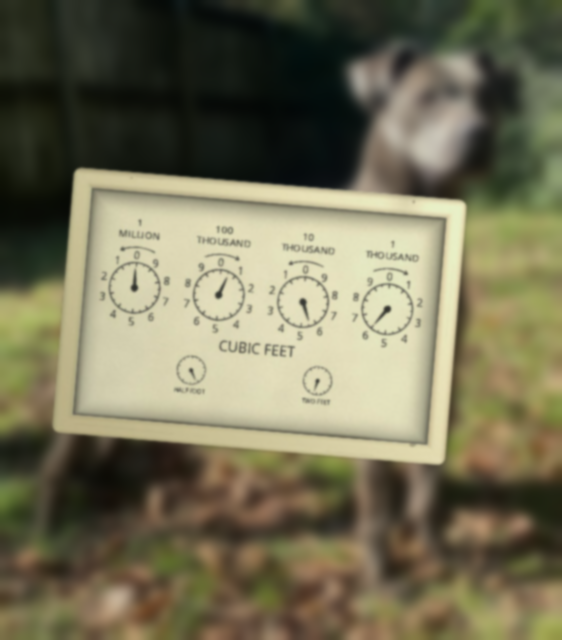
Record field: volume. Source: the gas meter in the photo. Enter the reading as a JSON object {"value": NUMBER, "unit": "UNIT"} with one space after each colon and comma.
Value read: {"value": 5600, "unit": "ft³"}
